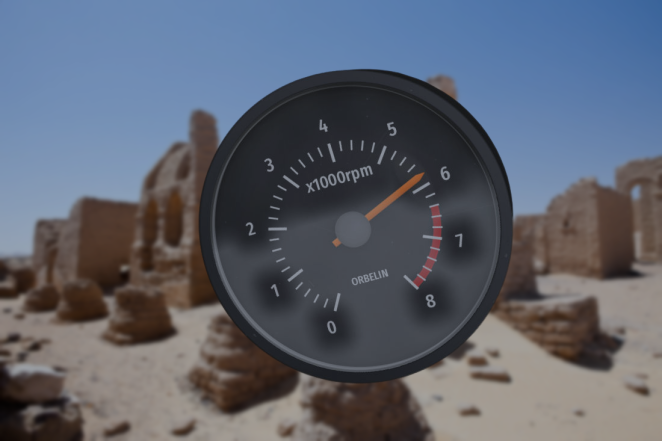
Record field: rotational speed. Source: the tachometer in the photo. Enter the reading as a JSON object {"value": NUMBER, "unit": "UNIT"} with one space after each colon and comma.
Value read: {"value": 5800, "unit": "rpm"}
